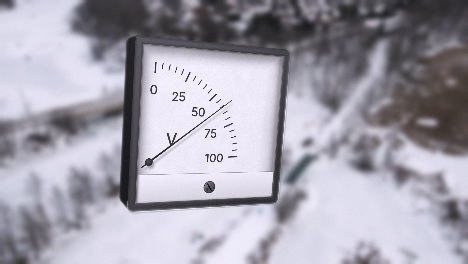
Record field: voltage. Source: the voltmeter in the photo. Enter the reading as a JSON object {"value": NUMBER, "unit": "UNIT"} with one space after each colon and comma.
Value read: {"value": 60, "unit": "V"}
